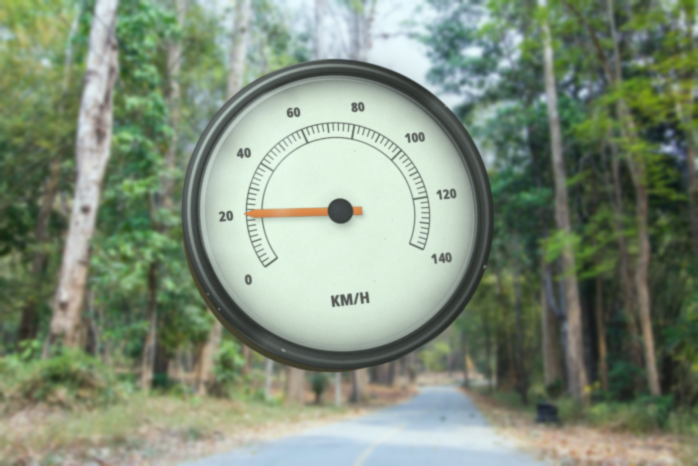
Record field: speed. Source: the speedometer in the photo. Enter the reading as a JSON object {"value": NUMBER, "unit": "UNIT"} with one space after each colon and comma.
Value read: {"value": 20, "unit": "km/h"}
